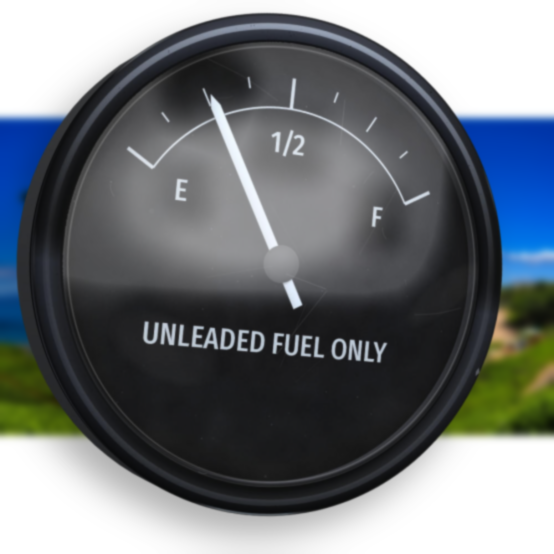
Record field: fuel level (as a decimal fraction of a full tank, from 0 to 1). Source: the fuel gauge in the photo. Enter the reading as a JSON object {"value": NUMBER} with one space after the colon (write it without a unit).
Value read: {"value": 0.25}
